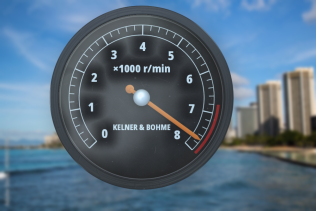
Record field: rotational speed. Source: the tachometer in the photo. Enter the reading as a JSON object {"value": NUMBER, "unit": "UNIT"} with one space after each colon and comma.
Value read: {"value": 7700, "unit": "rpm"}
